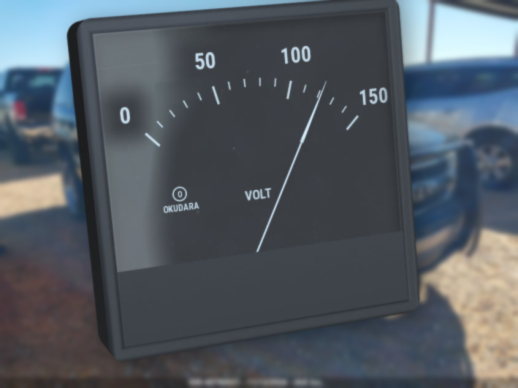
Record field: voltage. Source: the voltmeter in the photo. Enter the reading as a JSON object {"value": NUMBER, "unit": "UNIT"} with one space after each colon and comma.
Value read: {"value": 120, "unit": "V"}
